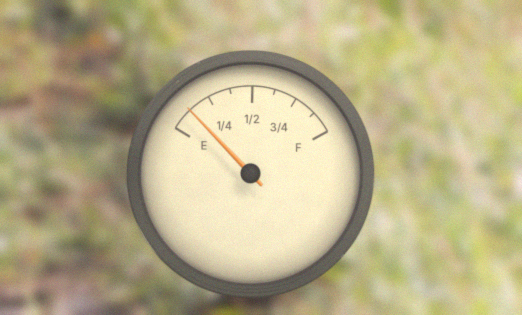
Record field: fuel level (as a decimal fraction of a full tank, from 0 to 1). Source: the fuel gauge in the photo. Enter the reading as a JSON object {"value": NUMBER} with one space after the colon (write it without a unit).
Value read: {"value": 0.125}
